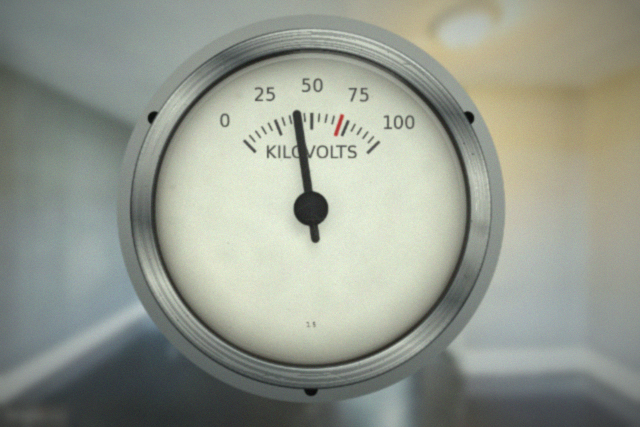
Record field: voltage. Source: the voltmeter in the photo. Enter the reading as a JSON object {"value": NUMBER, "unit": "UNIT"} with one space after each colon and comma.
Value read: {"value": 40, "unit": "kV"}
